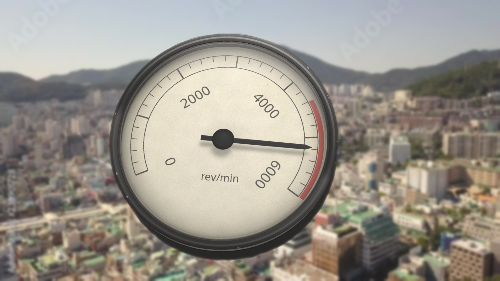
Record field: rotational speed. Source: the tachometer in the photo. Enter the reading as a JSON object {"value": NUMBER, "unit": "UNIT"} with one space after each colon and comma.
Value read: {"value": 5200, "unit": "rpm"}
